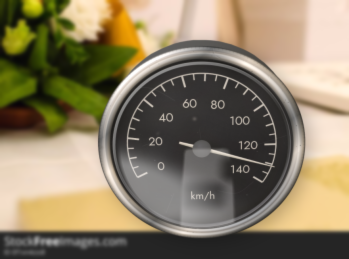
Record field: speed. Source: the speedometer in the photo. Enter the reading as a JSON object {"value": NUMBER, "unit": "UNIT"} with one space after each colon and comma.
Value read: {"value": 130, "unit": "km/h"}
